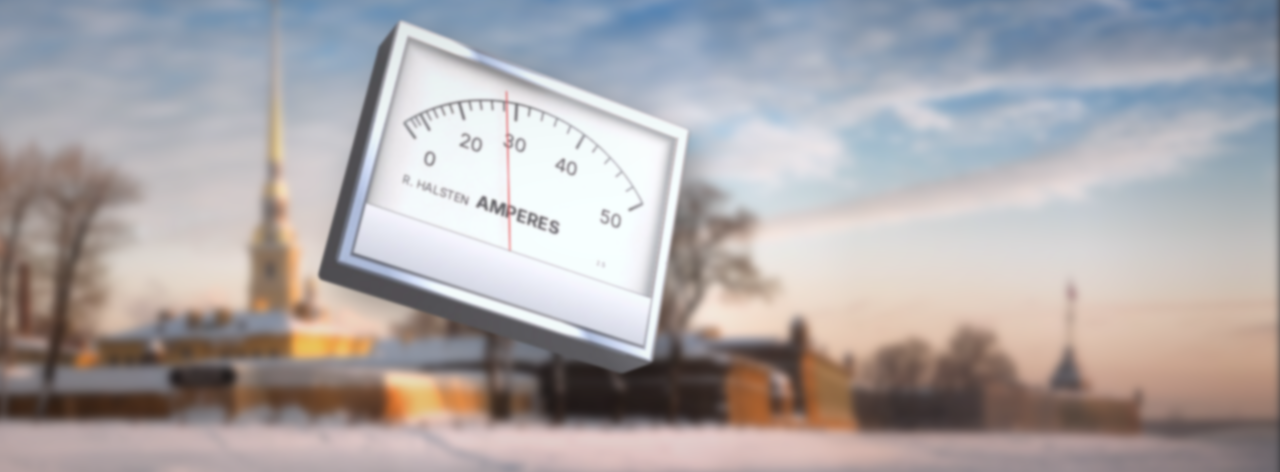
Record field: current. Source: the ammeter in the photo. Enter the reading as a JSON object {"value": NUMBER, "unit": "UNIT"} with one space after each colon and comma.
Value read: {"value": 28, "unit": "A"}
